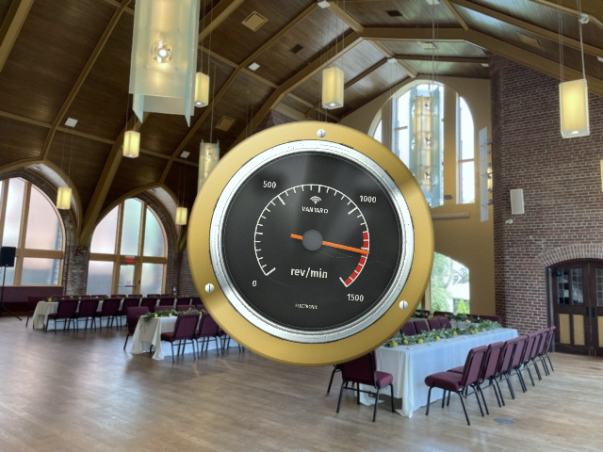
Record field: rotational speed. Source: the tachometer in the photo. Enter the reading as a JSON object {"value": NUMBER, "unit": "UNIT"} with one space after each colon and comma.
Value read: {"value": 1275, "unit": "rpm"}
